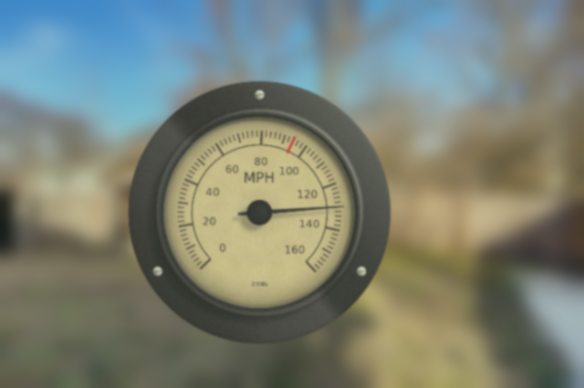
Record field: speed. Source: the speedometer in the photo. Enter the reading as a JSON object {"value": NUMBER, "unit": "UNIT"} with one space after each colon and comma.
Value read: {"value": 130, "unit": "mph"}
